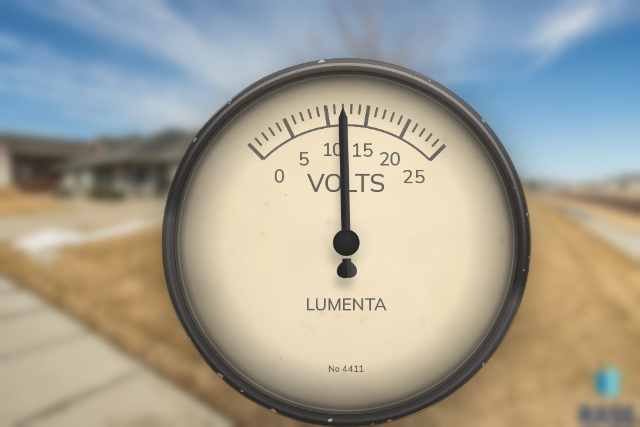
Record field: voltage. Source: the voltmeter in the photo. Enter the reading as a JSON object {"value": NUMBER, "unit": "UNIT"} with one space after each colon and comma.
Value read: {"value": 12, "unit": "V"}
